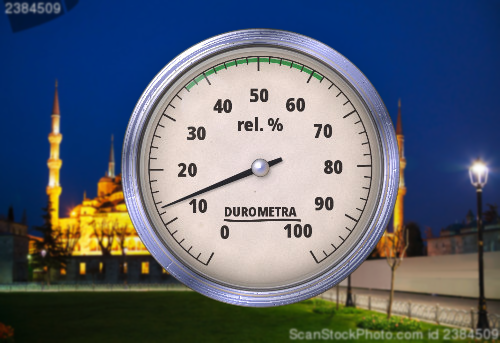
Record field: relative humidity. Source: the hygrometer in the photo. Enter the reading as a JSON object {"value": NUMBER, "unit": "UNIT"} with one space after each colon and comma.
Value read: {"value": 13, "unit": "%"}
